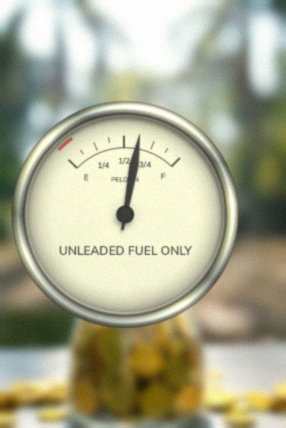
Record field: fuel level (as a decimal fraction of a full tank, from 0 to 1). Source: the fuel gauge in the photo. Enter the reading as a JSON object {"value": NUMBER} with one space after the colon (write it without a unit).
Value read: {"value": 0.625}
